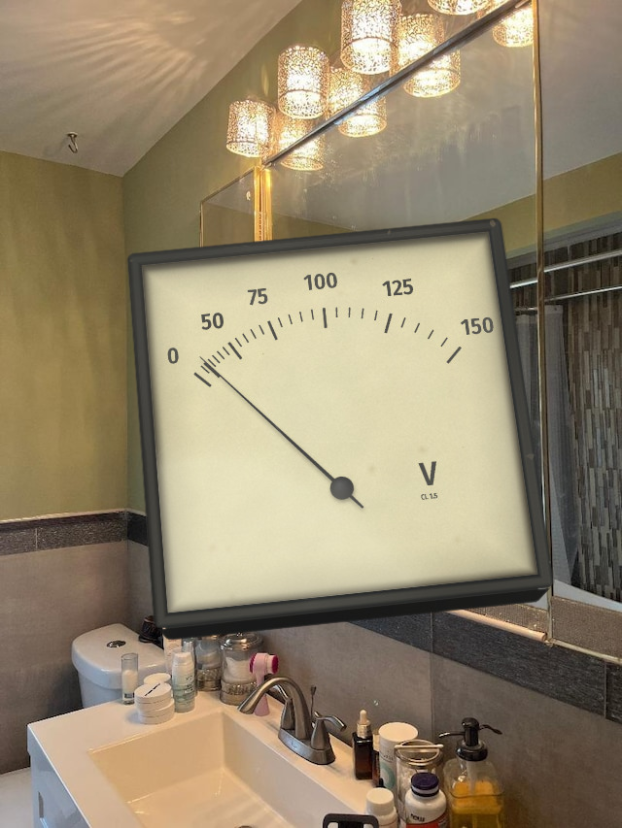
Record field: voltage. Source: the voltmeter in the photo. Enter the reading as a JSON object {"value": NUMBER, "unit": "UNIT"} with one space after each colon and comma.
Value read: {"value": 25, "unit": "V"}
